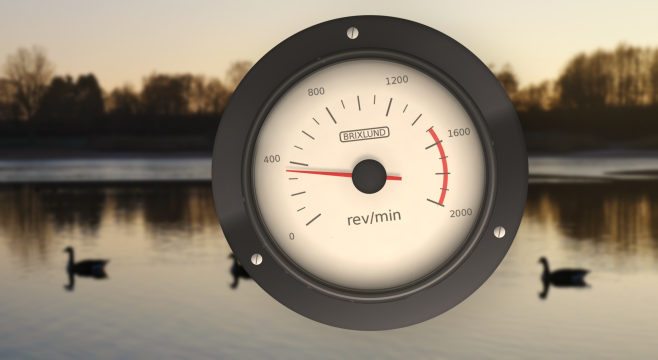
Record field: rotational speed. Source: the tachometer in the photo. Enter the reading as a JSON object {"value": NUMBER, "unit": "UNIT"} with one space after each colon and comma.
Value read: {"value": 350, "unit": "rpm"}
